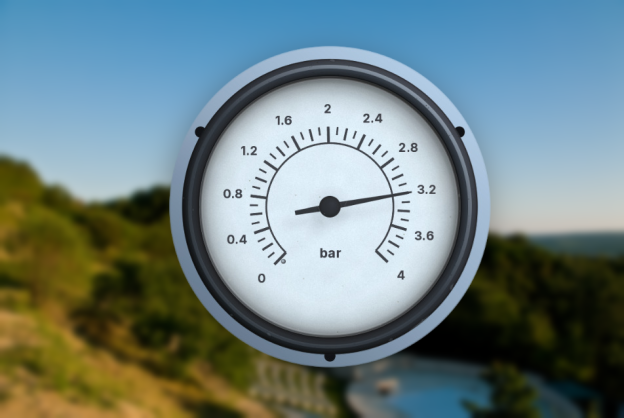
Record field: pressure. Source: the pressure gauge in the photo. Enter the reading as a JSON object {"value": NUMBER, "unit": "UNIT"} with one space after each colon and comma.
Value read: {"value": 3.2, "unit": "bar"}
